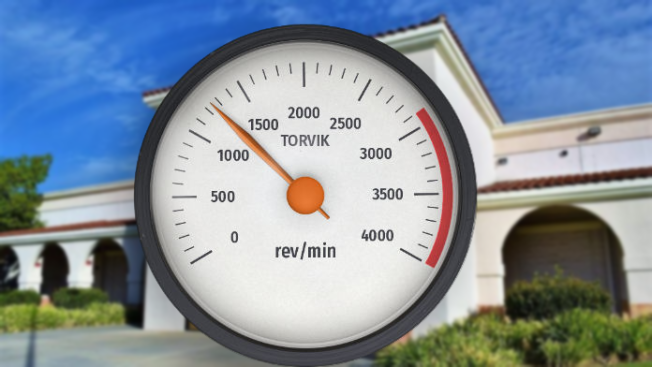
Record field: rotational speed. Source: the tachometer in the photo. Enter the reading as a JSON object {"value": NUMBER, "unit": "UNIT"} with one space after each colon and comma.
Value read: {"value": 1250, "unit": "rpm"}
